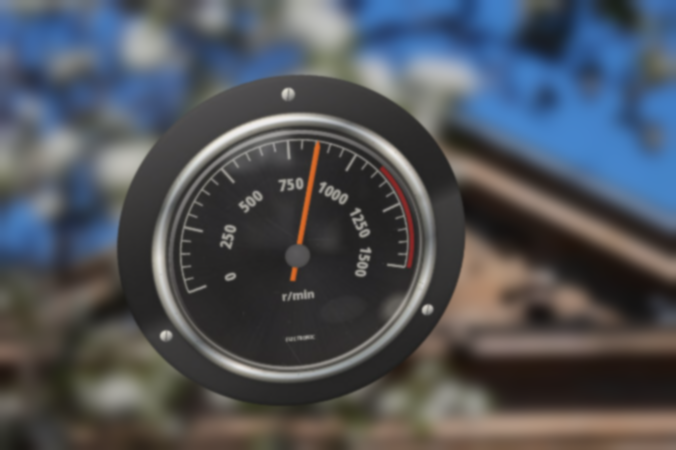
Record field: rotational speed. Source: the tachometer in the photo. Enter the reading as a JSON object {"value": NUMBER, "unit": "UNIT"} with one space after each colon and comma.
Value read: {"value": 850, "unit": "rpm"}
